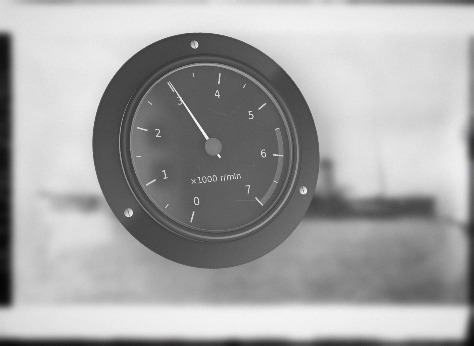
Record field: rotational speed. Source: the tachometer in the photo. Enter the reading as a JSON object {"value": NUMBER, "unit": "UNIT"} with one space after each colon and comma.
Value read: {"value": 3000, "unit": "rpm"}
